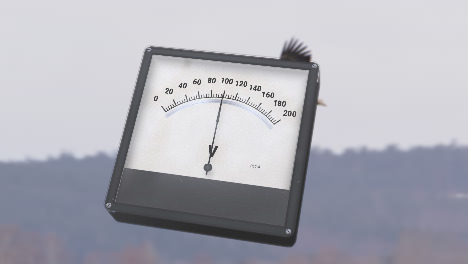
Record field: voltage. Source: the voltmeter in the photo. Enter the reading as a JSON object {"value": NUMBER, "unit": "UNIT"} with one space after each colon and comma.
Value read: {"value": 100, "unit": "V"}
